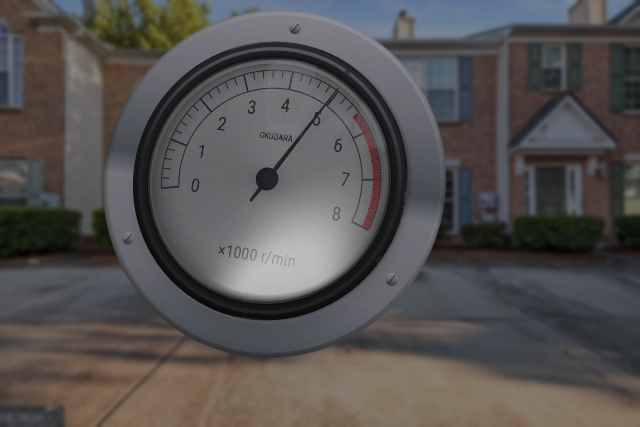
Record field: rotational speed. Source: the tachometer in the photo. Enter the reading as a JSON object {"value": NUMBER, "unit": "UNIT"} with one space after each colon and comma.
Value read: {"value": 5000, "unit": "rpm"}
